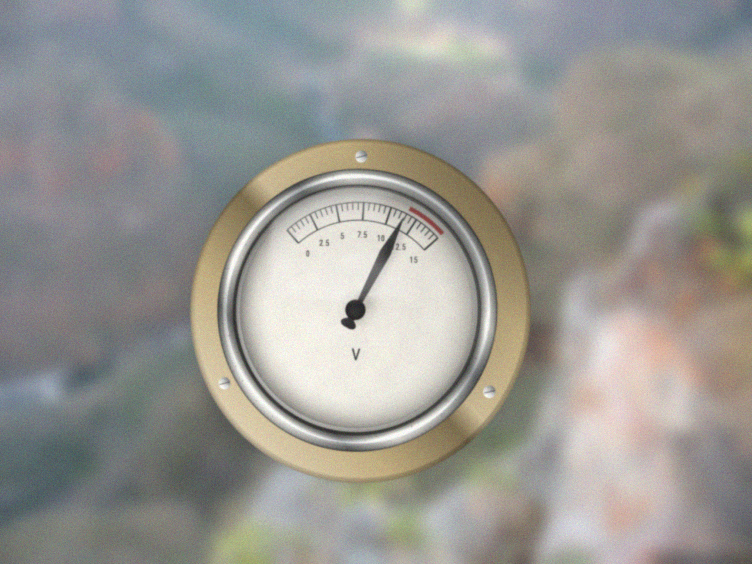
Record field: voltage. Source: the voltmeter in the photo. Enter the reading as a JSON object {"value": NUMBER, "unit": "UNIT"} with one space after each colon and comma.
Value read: {"value": 11.5, "unit": "V"}
